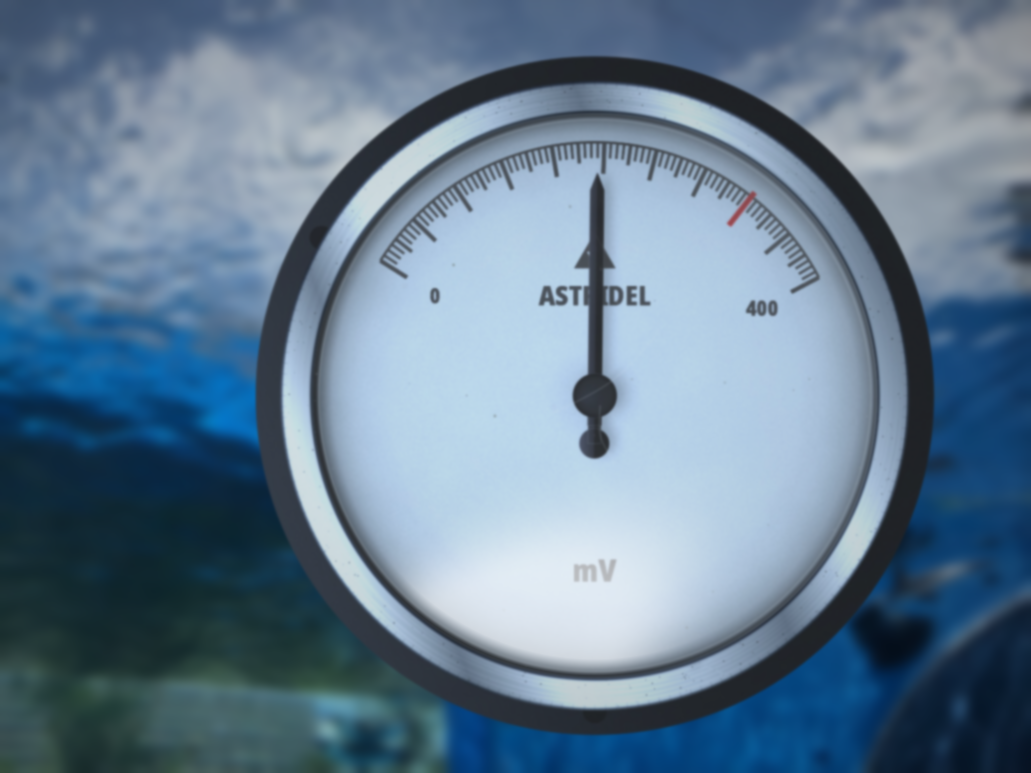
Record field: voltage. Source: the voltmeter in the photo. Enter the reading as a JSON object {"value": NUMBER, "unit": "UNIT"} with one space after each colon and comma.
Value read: {"value": 195, "unit": "mV"}
